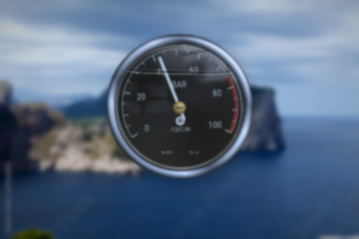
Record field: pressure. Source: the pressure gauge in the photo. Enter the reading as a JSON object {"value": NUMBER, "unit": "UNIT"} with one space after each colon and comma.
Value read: {"value": 42.5, "unit": "bar"}
